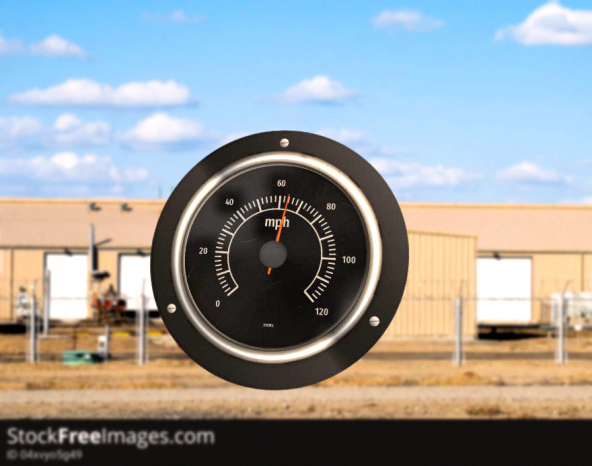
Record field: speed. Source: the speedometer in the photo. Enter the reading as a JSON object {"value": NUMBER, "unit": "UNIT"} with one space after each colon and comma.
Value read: {"value": 64, "unit": "mph"}
